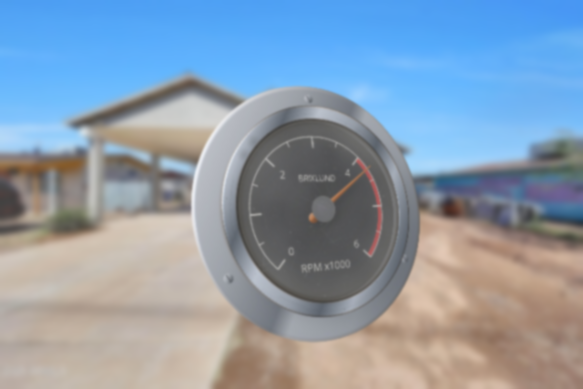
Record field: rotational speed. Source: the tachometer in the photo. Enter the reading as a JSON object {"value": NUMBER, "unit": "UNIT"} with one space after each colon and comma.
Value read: {"value": 4250, "unit": "rpm"}
